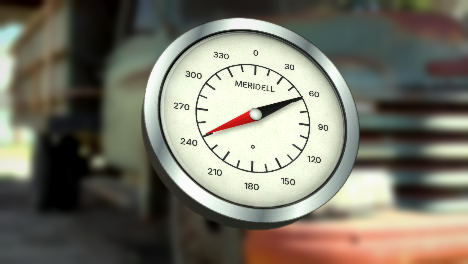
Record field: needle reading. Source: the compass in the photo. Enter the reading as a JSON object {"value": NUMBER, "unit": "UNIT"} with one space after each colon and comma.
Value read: {"value": 240, "unit": "°"}
